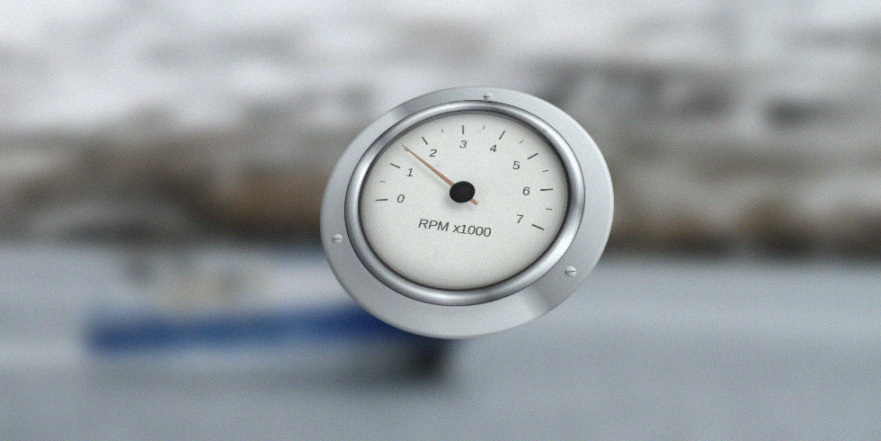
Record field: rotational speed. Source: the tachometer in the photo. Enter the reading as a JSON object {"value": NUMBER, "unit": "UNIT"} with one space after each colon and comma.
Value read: {"value": 1500, "unit": "rpm"}
